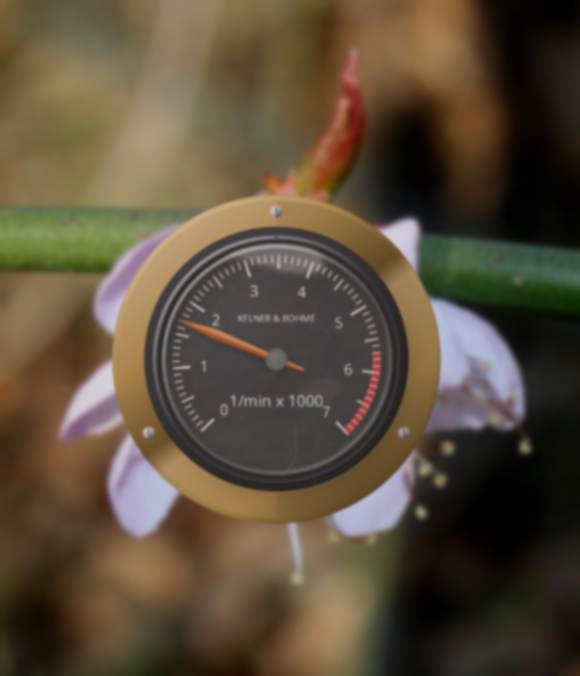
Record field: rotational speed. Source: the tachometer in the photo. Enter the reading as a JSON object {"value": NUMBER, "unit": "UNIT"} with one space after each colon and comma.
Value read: {"value": 1700, "unit": "rpm"}
